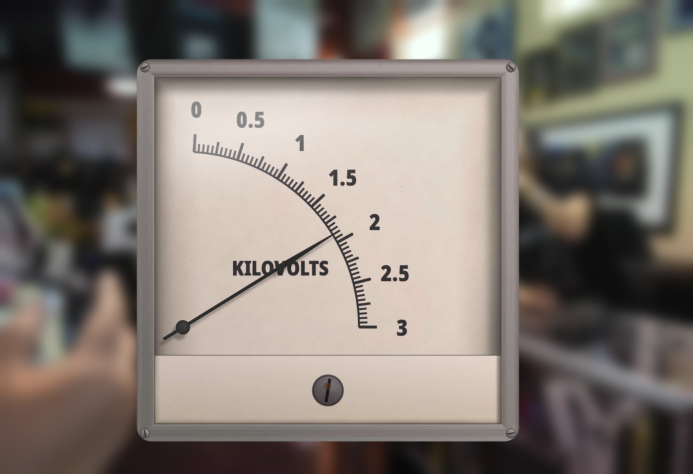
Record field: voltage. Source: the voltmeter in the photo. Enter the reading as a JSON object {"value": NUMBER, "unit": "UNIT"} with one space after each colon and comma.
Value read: {"value": 1.9, "unit": "kV"}
